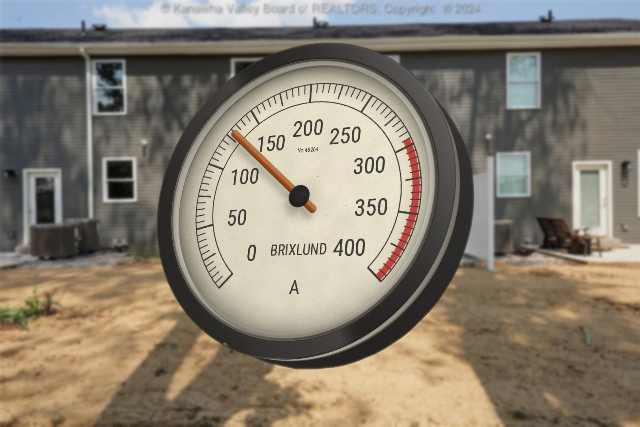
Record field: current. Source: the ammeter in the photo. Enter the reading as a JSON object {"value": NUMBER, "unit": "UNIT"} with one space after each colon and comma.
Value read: {"value": 130, "unit": "A"}
